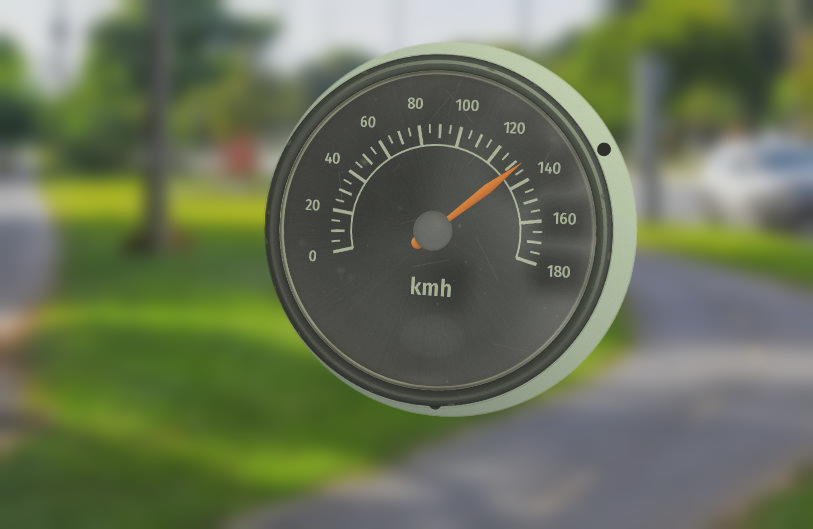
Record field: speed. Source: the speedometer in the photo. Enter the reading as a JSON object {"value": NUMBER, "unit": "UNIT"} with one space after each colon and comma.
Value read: {"value": 132.5, "unit": "km/h"}
